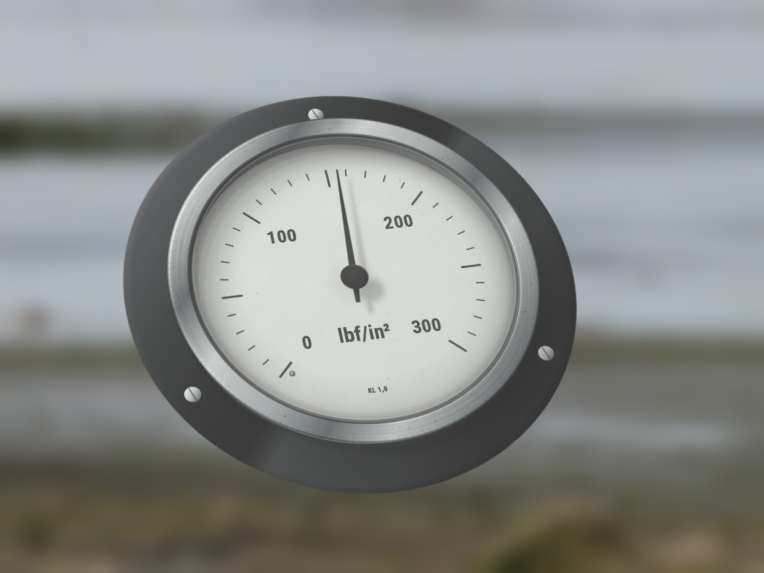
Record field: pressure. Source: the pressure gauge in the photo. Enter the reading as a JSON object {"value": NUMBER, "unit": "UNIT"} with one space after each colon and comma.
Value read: {"value": 155, "unit": "psi"}
